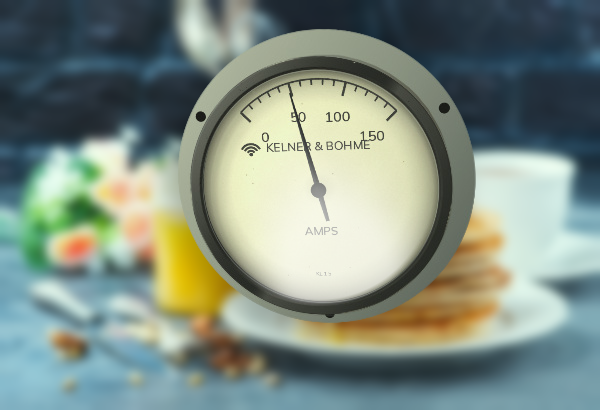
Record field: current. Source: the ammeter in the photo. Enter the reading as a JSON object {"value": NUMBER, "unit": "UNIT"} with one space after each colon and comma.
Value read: {"value": 50, "unit": "A"}
